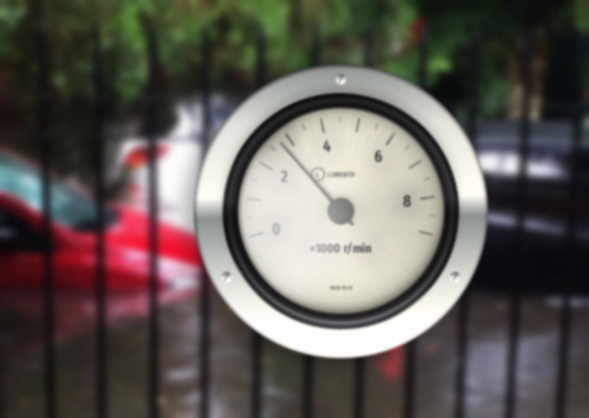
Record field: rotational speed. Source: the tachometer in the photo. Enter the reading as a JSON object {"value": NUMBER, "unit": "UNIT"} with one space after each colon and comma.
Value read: {"value": 2750, "unit": "rpm"}
